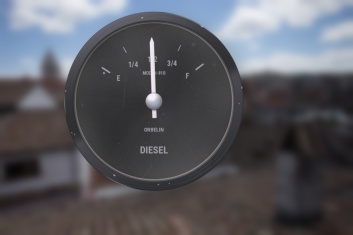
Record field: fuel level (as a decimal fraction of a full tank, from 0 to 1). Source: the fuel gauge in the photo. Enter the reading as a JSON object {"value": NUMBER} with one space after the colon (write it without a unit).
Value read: {"value": 0.5}
